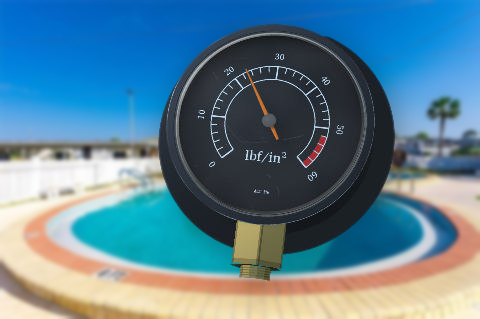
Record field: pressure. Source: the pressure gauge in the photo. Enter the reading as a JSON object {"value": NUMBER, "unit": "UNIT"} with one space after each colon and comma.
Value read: {"value": 23, "unit": "psi"}
